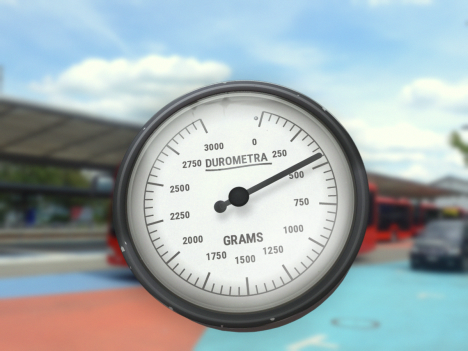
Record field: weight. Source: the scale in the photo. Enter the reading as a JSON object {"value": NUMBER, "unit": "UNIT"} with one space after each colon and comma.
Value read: {"value": 450, "unit": "g"}
